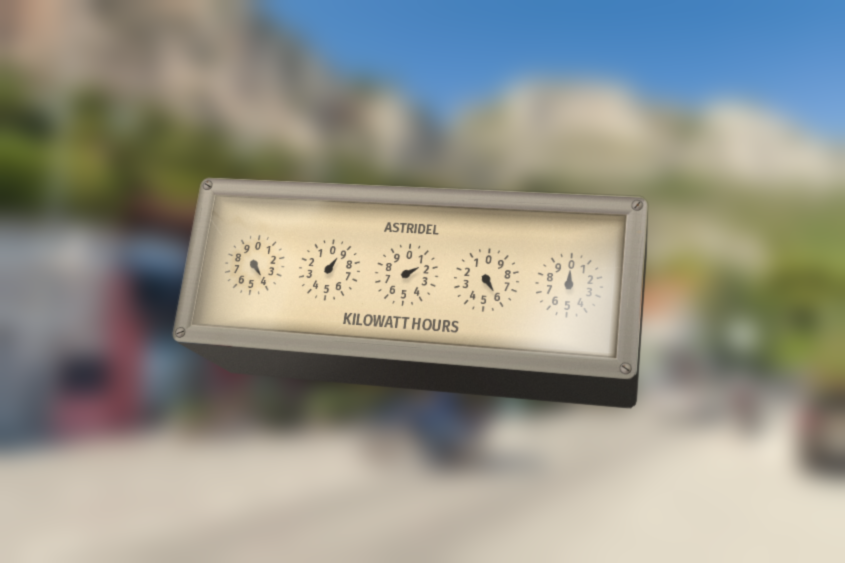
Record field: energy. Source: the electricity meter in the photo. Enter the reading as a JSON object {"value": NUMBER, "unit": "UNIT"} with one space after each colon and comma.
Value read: {"value": 39160, "unit": "kWh"}
